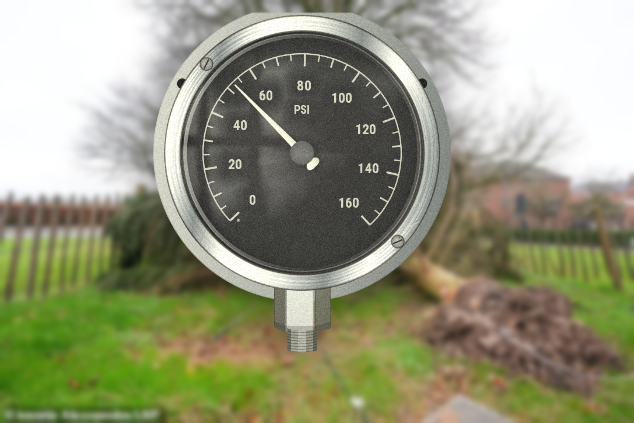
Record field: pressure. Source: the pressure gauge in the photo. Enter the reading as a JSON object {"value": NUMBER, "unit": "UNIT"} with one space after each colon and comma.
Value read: {"value": 52.5, "unit": "psi"}
